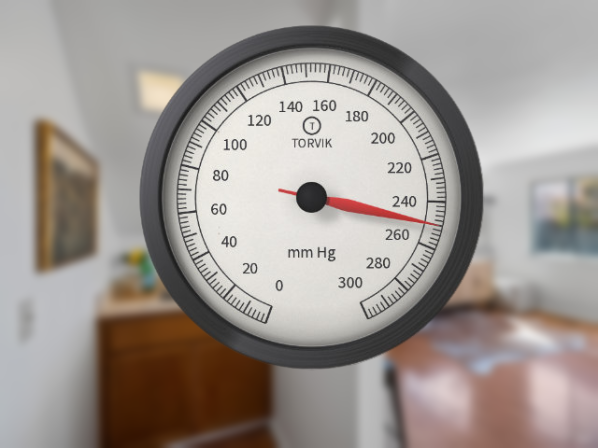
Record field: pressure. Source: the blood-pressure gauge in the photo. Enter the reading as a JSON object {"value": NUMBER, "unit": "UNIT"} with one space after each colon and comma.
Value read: {"value": 250, "unit": "mmHg"}
